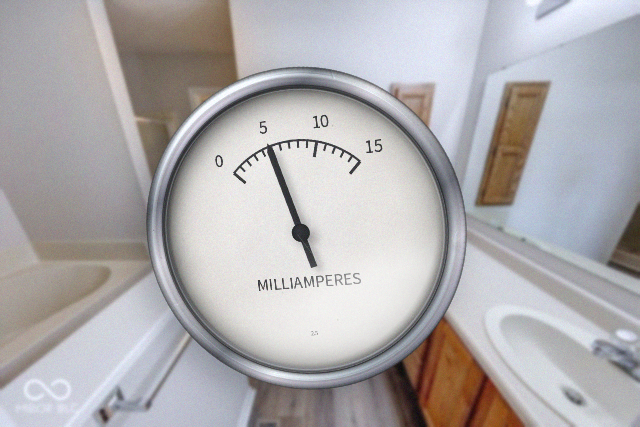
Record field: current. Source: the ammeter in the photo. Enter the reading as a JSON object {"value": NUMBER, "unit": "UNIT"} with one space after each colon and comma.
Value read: {"value": 5, "unit": "mA"}
